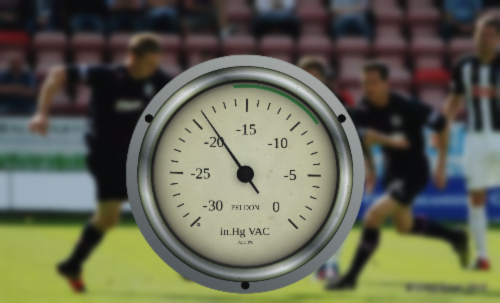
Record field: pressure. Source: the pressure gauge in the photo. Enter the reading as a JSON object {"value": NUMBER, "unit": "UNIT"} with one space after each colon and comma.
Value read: {"value": -19, "unit": "inHg"}
